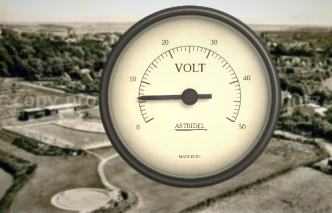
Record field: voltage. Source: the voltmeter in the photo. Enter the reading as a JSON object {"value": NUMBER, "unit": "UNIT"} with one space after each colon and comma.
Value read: {"value": 6, "unit": "V"}
